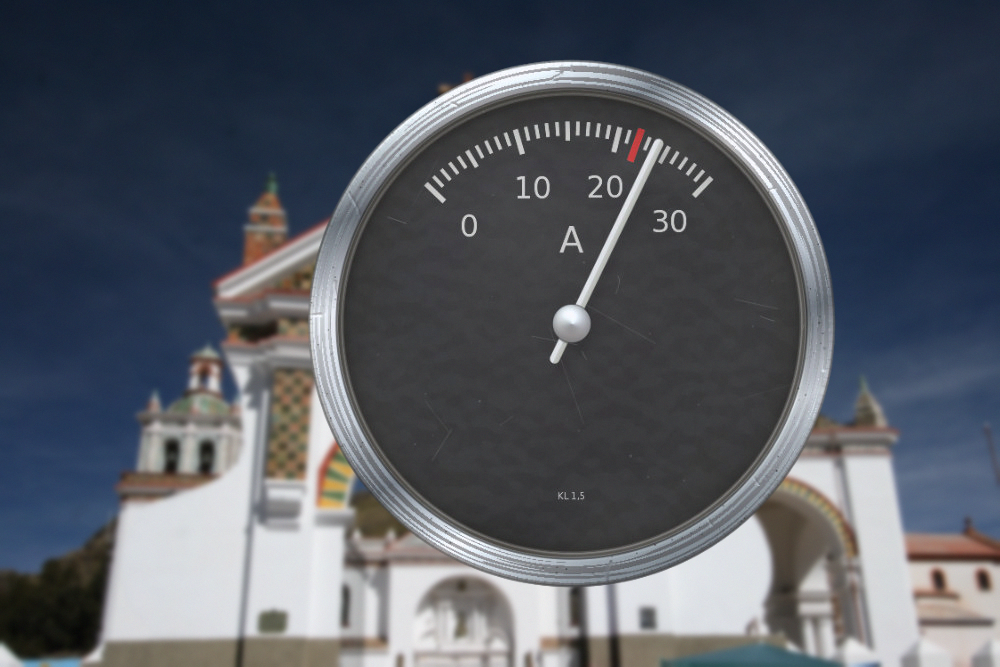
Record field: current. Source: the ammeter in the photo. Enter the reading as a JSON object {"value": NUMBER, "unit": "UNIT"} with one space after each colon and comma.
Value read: {"value": 24, "unit": "A"}
